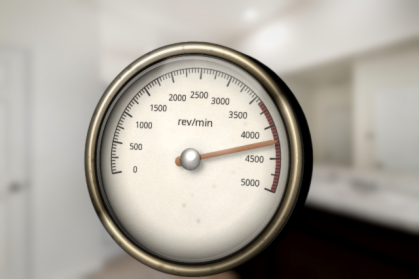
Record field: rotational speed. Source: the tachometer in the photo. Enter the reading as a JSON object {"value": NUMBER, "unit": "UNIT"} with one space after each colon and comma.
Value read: {"value": 4250, "unit": "rpm"}
